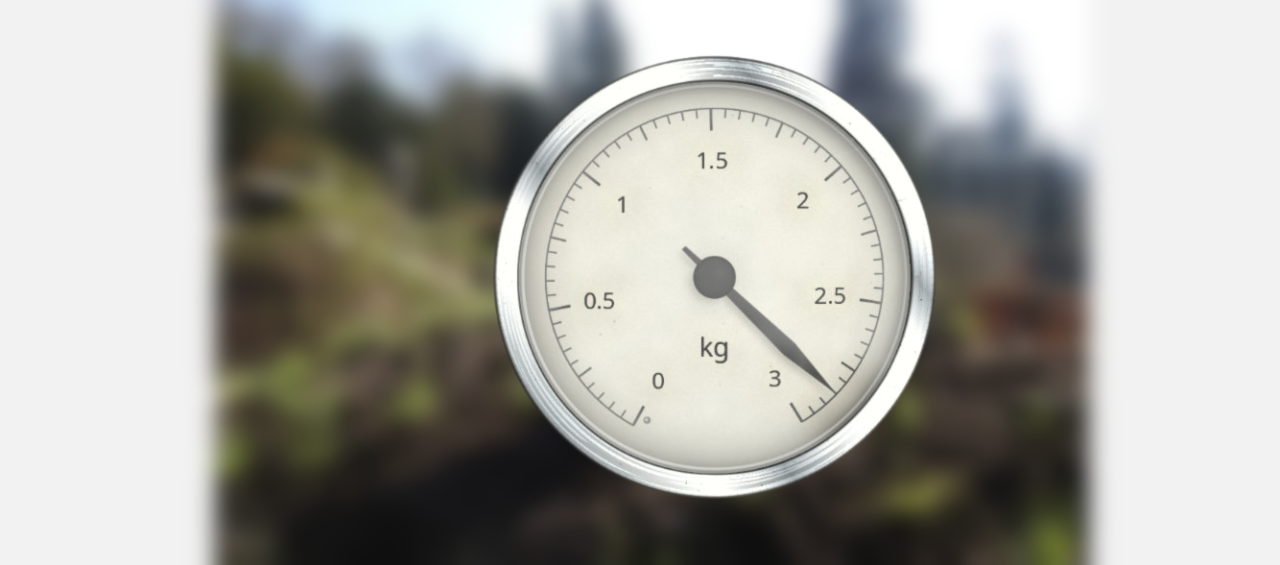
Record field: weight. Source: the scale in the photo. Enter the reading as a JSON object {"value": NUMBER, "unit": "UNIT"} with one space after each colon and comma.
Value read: {"value": 2.85, "unit": "kg"}
